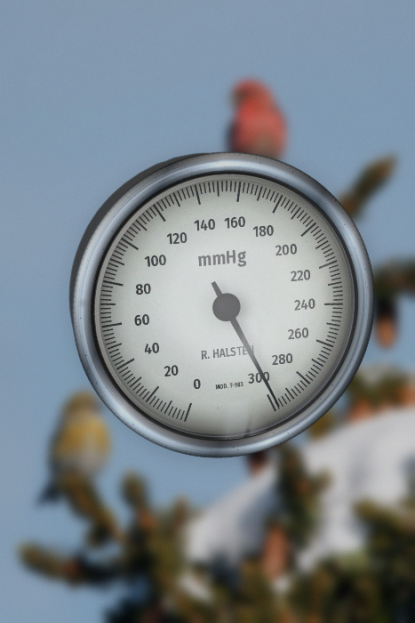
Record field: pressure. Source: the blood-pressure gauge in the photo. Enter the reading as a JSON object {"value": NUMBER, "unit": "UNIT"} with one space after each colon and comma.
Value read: {"value": 298, "unit": "mmHg"}
